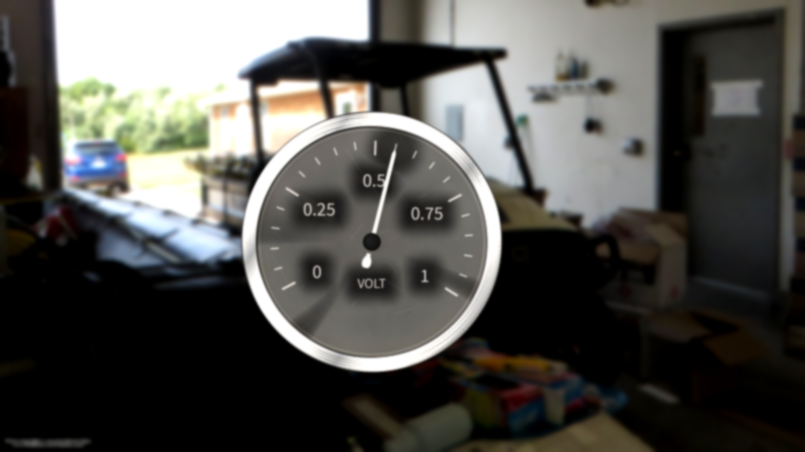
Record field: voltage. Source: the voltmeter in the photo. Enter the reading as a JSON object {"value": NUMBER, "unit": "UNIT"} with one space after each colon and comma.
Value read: {"value": 0.55, "unit": "V"}
